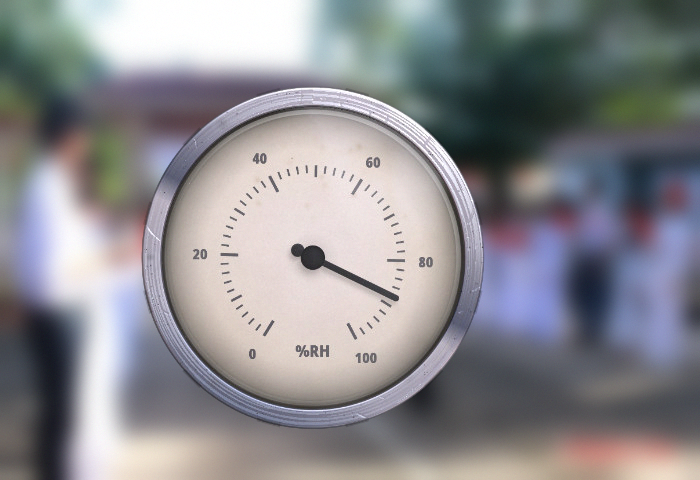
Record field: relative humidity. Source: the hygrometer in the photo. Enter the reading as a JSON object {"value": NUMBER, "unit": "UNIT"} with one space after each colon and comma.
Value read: {"value": 88, "unit": "%"}
